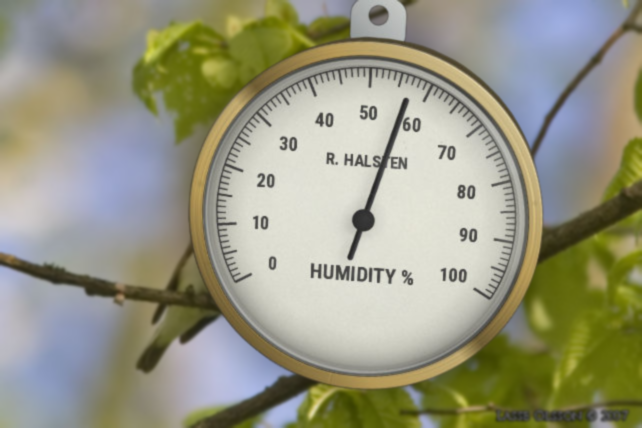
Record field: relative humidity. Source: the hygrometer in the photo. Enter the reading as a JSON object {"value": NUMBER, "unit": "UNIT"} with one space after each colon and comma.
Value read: {"value": 57, "unit": "%"}
